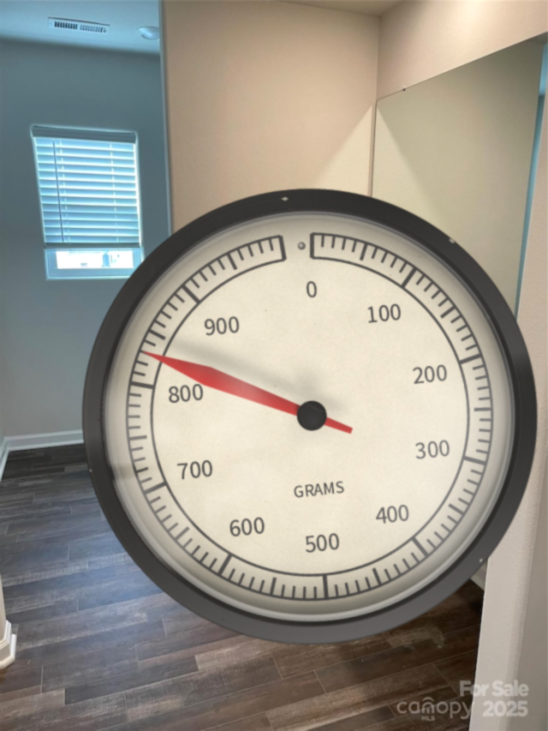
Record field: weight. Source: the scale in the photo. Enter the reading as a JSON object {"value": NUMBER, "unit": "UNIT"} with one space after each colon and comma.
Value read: {"value": 830, "unit": "g"}
